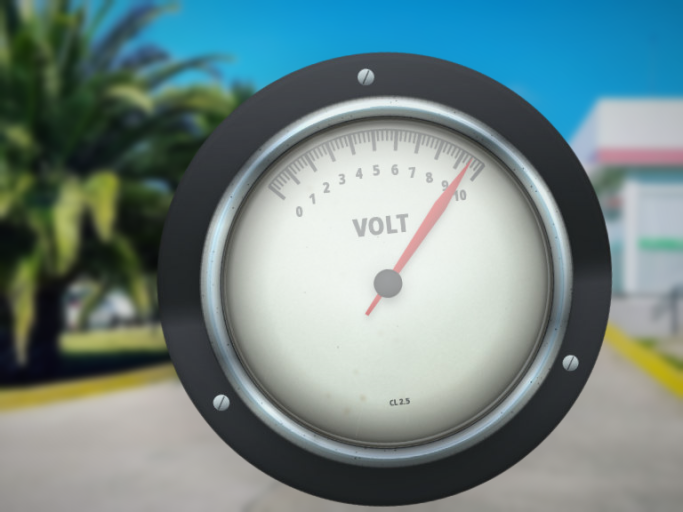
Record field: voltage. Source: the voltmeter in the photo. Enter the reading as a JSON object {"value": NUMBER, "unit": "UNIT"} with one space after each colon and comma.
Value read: {"value": 9.4, "unit": "V"}
